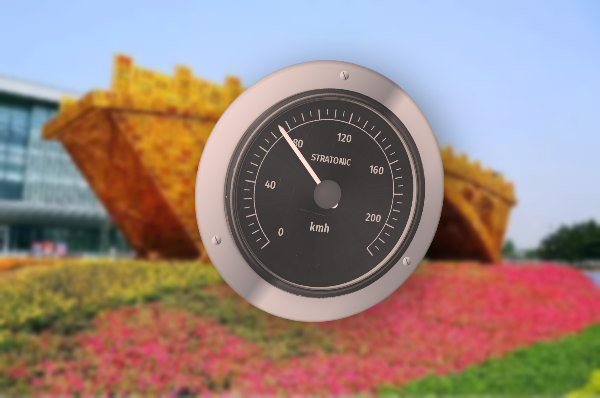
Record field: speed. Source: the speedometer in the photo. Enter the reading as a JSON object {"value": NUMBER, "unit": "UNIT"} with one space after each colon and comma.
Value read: {"value": 75, "unit": "km/h"}
